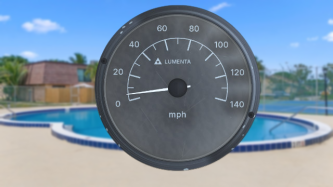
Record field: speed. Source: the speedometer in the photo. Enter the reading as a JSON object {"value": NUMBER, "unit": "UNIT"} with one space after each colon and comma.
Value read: {"value": 5, "unit": "mph"}
